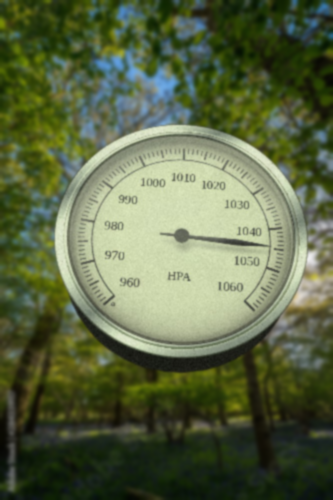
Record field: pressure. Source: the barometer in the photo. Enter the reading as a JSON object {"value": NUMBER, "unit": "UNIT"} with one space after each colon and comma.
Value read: {"value": 1045, "unit": "hPa"}
